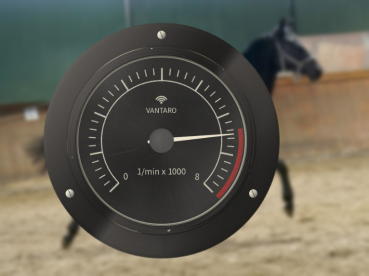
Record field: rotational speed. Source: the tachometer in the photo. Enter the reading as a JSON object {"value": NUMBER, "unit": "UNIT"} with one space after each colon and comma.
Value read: {"value": 6500, "unit": "rpm"}
